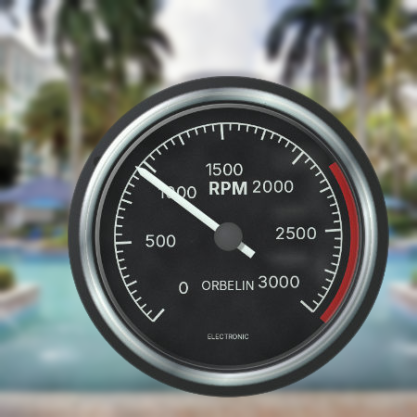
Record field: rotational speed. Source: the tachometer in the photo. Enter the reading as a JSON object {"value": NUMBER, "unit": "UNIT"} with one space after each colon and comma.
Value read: {"value": 950, "unit": "rpm"}
